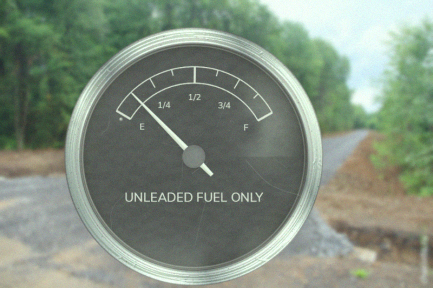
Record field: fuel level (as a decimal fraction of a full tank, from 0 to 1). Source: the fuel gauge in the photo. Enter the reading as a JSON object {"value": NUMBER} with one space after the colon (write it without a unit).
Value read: {"value": 0.125}
